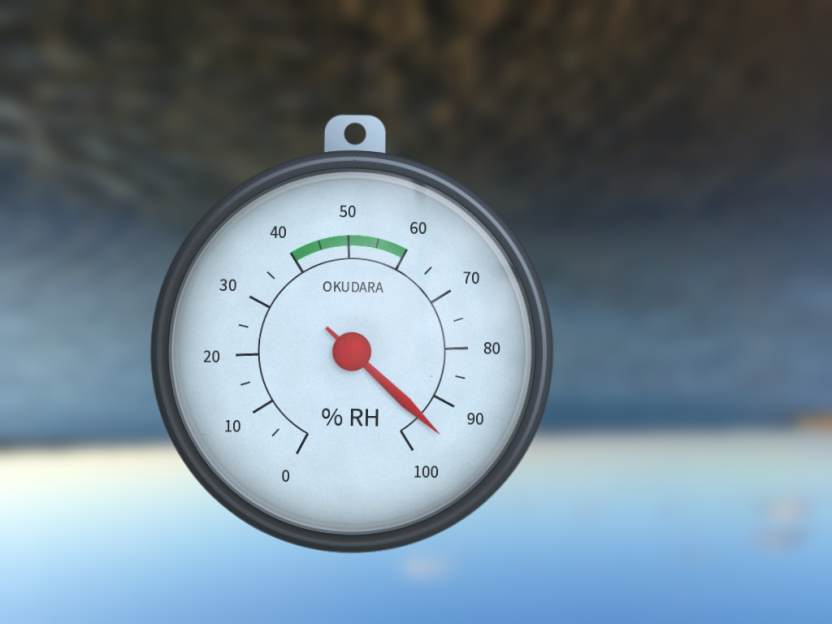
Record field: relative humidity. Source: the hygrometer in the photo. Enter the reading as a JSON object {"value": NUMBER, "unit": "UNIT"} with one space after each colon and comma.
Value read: {"value": 95, "unit": "%"}
